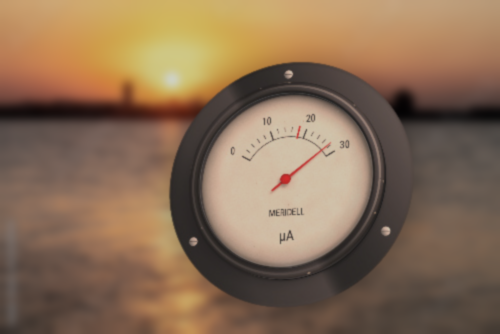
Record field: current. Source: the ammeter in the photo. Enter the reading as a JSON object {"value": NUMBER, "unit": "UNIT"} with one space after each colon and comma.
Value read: {"value": 28, "unit": "µA"}
